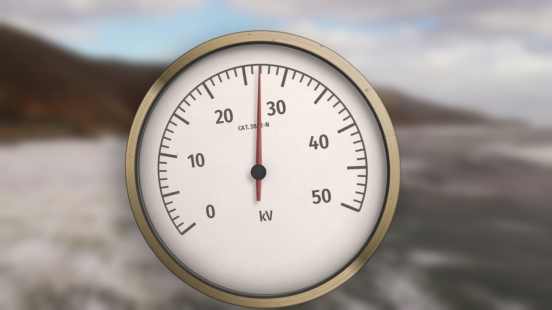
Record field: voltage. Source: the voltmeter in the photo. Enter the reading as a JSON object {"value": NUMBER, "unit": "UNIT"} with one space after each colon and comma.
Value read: {"value": 27, "unit": "kV"}
